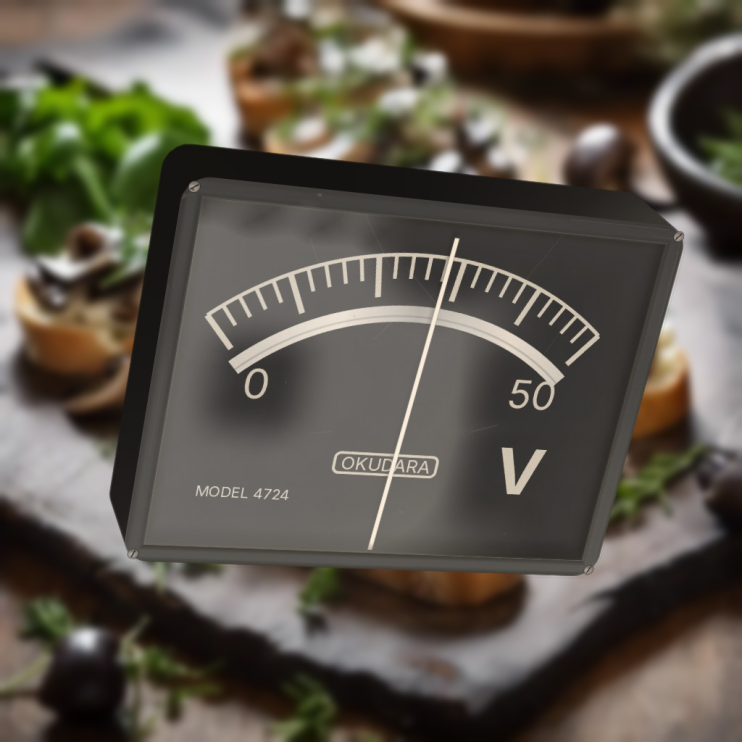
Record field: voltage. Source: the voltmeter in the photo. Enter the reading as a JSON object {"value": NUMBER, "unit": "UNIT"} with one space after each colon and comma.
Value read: {"value": 28, "unit": "V"}
